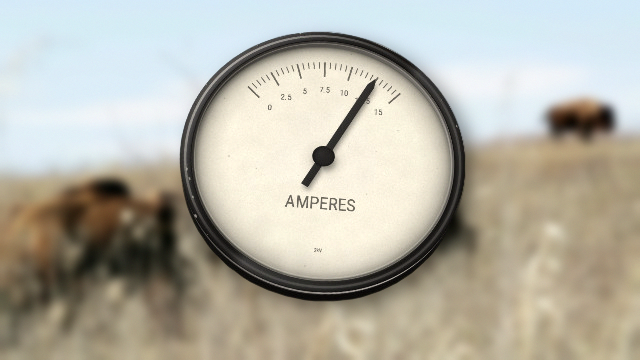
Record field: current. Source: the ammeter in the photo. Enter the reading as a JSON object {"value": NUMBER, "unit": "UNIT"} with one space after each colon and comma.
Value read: {"value": 12.5, "unit": "A"}
